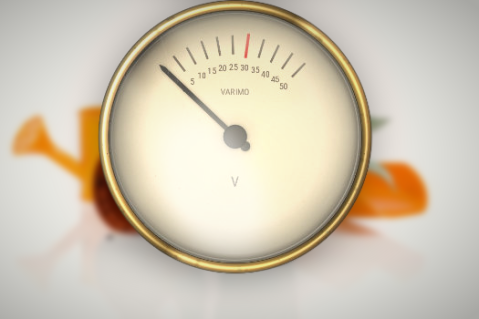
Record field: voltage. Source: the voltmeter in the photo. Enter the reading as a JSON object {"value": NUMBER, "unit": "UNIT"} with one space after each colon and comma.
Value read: {"value": 0, "unit": "V"}
